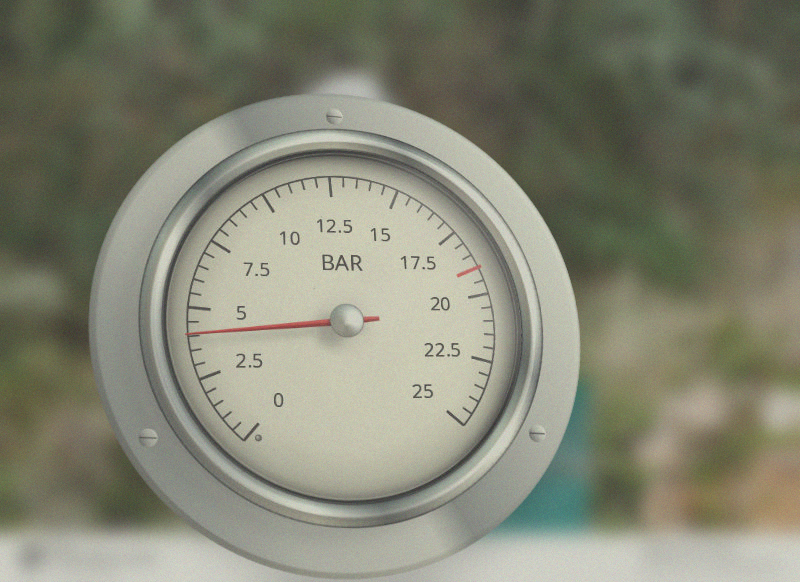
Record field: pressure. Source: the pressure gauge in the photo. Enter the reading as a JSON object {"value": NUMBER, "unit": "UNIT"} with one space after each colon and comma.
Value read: {"value": 4, "unit": "bar"}
